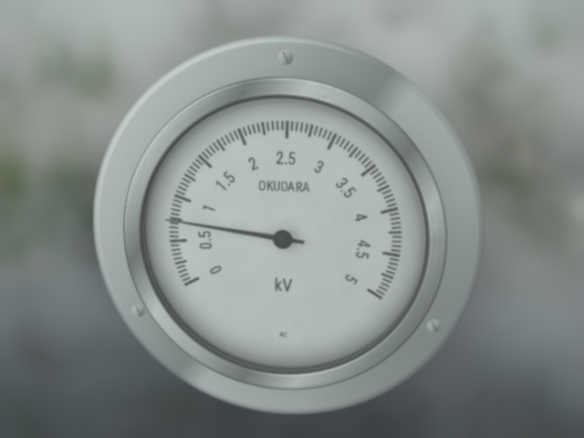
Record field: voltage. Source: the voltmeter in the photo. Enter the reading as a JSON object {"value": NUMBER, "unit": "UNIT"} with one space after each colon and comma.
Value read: {"value": 0.75, "unit": "kV"}
